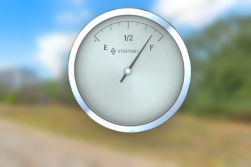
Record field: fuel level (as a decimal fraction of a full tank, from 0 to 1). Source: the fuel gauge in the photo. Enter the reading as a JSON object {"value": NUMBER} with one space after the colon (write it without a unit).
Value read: {"value": 0.875}
